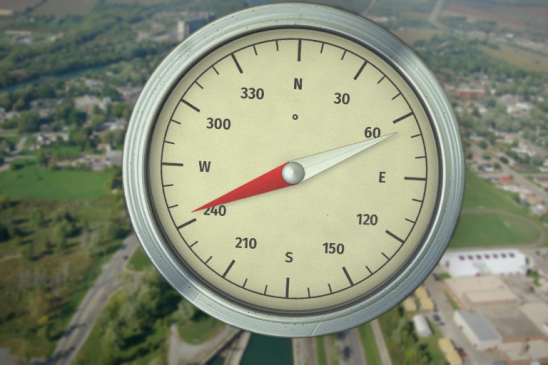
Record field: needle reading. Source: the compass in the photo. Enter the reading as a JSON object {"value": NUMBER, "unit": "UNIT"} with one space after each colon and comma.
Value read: {"value": 245, "unit": "°"}
